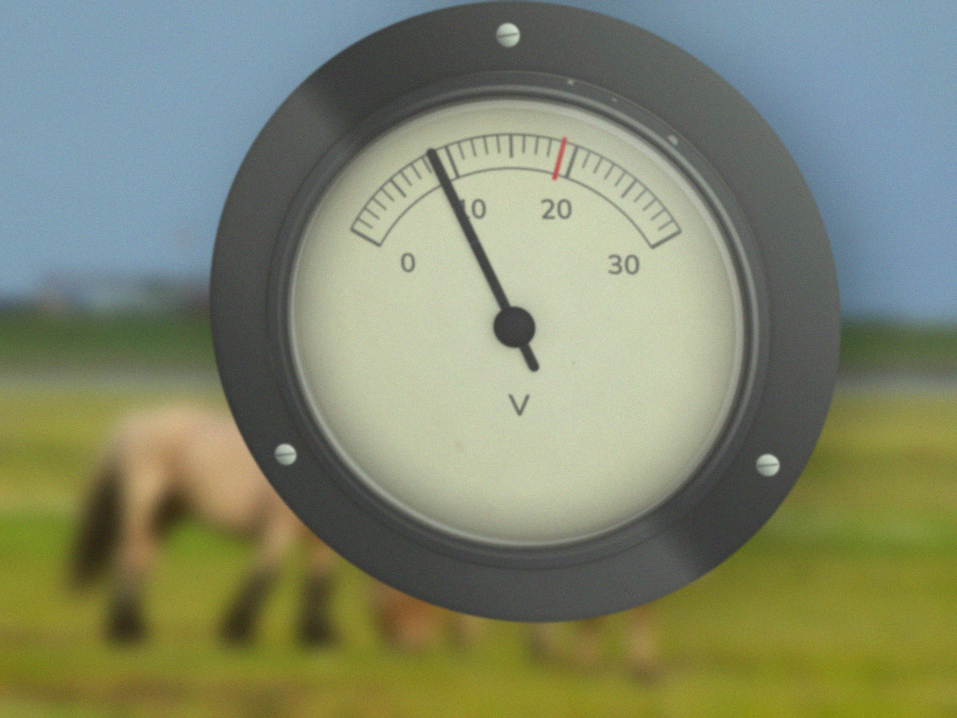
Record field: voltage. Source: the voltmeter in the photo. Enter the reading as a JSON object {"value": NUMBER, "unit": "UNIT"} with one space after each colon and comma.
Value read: {"value": 9, "unit": "V"}
